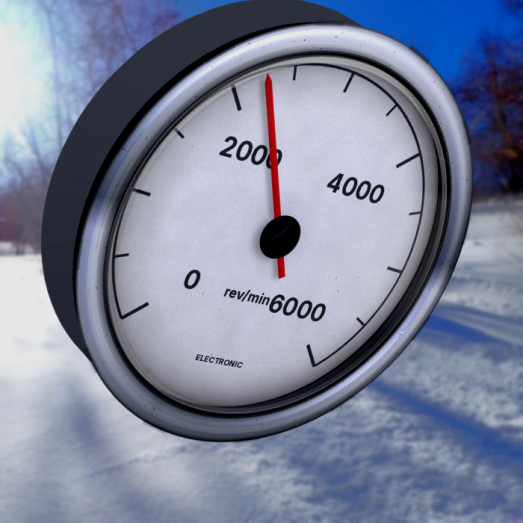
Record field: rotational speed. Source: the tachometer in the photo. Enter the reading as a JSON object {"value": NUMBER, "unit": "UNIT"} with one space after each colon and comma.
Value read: {"value": 2250, "unit": "rpm"}
